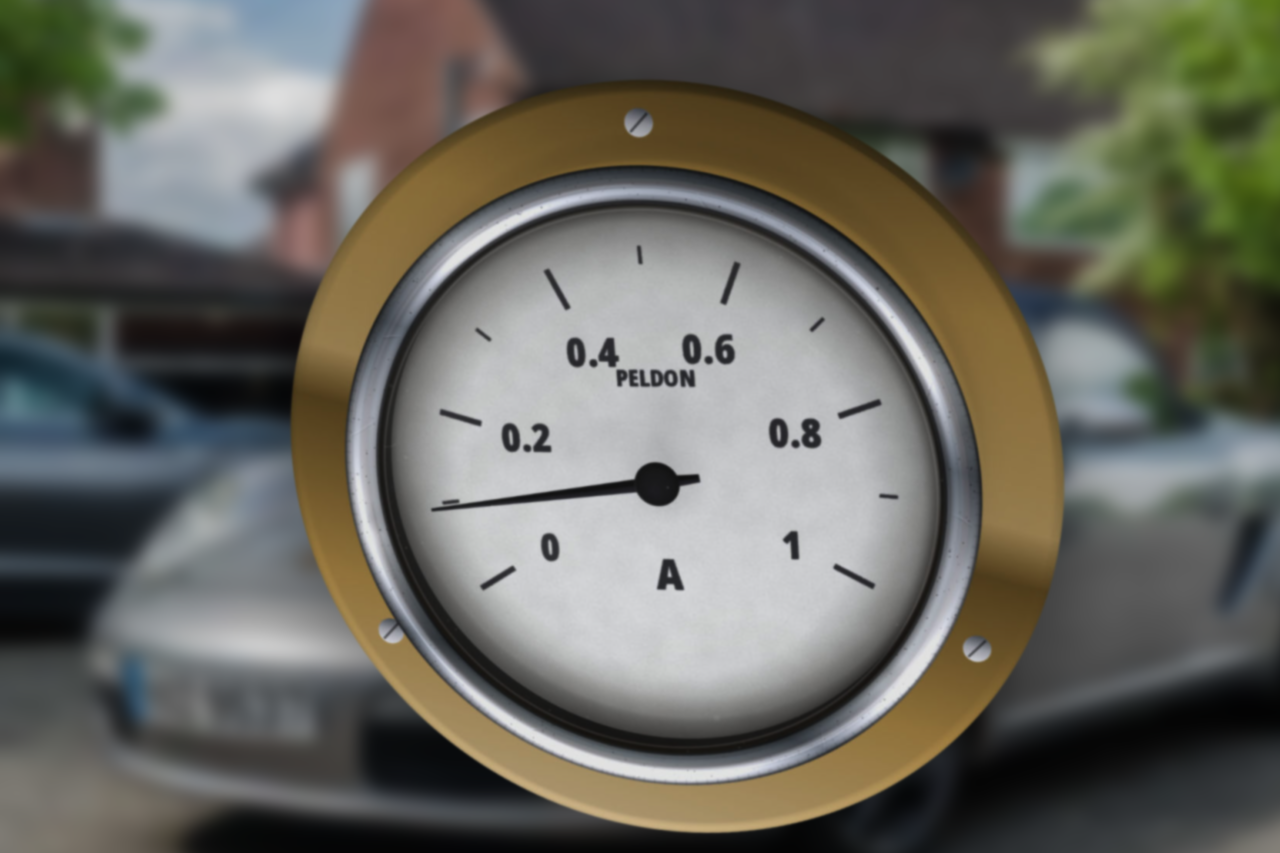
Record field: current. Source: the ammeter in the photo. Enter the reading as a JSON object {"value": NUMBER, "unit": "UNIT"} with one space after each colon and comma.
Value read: {"value": 0.1, "unit": "A"}
